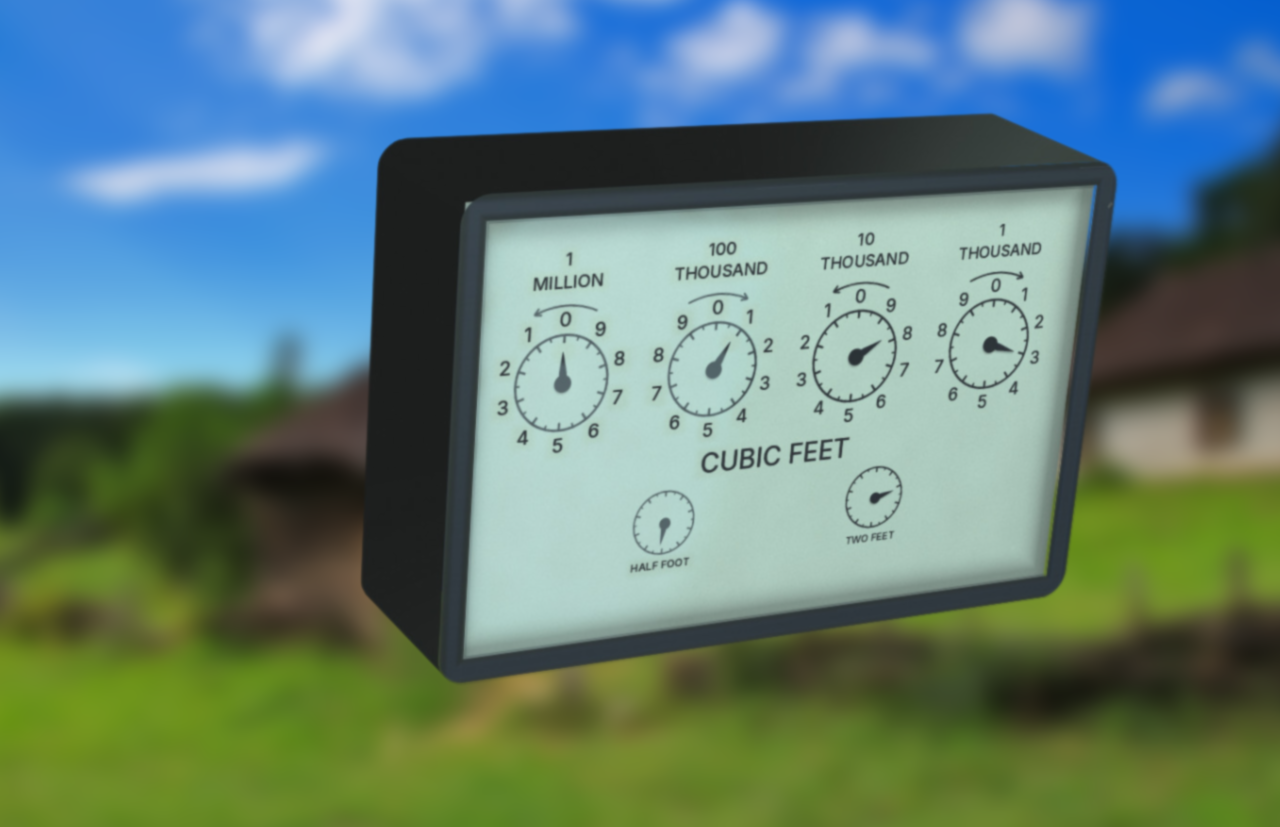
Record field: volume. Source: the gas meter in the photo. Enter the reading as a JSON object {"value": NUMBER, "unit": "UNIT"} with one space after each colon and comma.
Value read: {"value": 8300, "unit": "ft³"}
